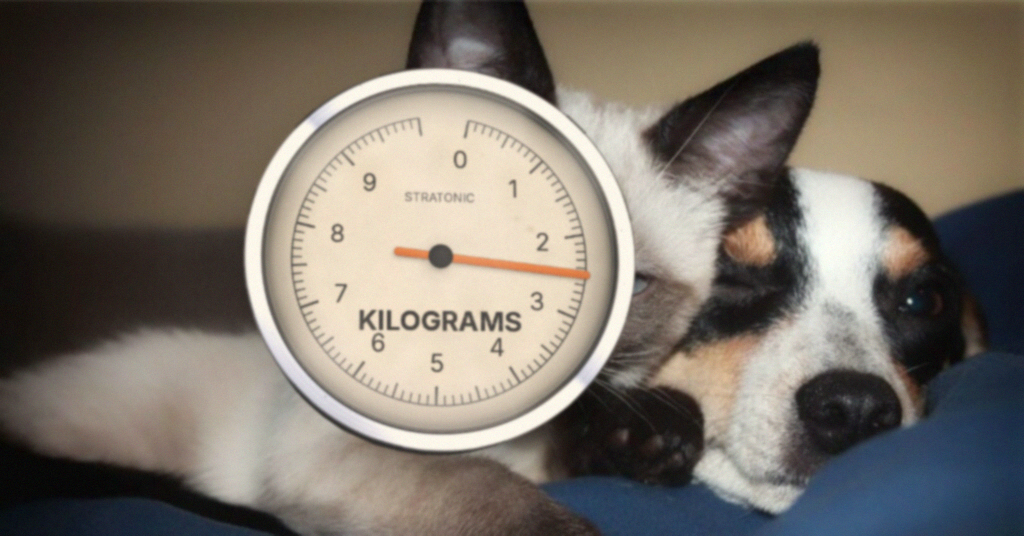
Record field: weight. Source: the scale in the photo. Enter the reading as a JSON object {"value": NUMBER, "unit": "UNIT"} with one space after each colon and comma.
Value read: {"value": 2.5, "unit": "kg"}
